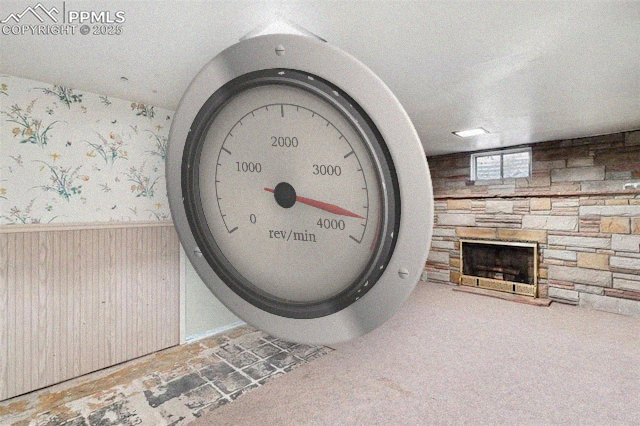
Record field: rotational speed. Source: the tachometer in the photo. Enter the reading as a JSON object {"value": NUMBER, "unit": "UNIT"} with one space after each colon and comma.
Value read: {"value": 3700, "unit": "rpm"}
